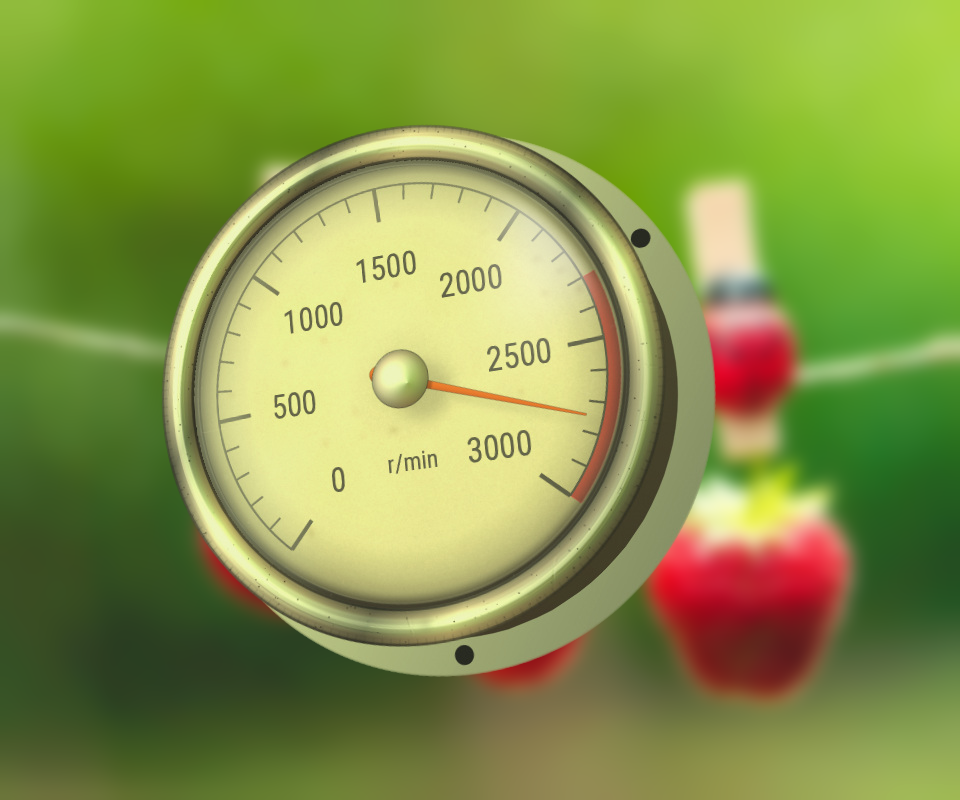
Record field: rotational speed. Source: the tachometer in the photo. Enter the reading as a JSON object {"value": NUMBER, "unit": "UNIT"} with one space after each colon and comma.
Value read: {"value": 2750, "unit": "rpm"}
